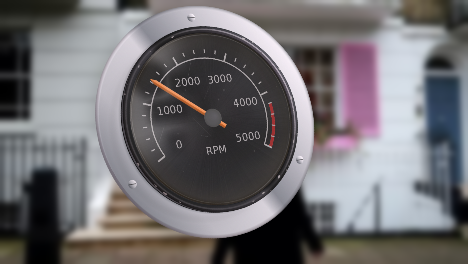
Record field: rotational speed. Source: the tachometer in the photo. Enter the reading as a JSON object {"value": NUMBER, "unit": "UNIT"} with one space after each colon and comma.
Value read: {"value": 1400, "unit": "rpm"}
